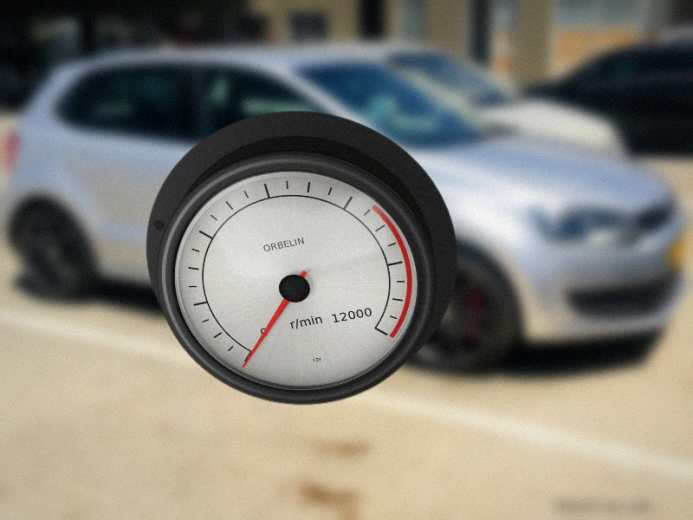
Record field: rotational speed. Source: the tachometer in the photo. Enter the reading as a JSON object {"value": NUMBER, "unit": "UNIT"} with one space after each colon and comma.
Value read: {"value": 0, "unit": "rpm"}
